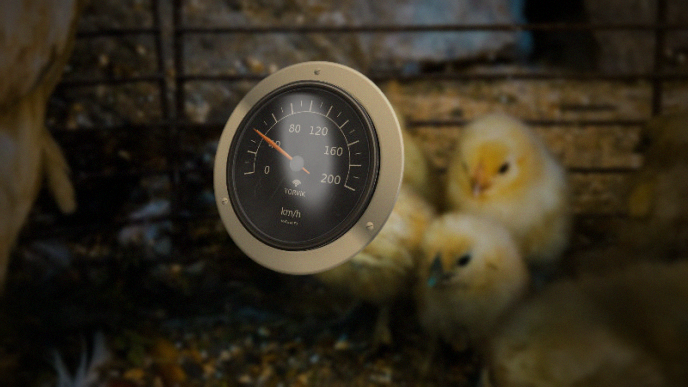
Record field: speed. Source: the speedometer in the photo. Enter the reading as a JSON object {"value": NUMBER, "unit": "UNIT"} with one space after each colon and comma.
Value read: {"value": 40, "unit": "km/h"}
